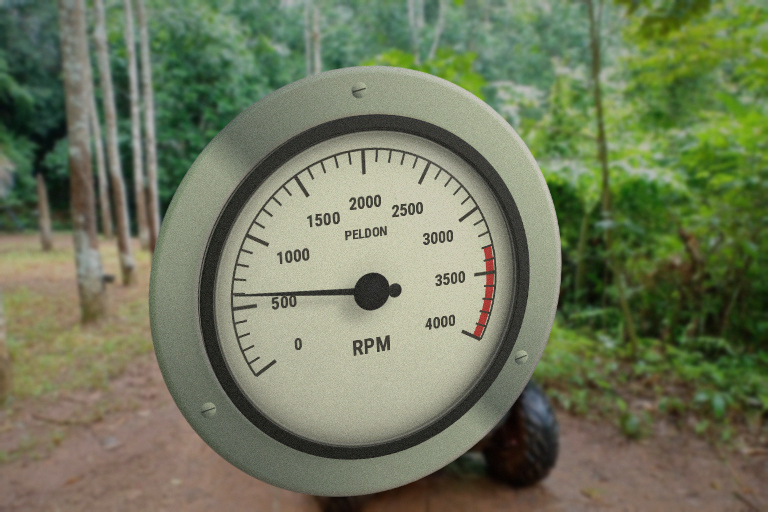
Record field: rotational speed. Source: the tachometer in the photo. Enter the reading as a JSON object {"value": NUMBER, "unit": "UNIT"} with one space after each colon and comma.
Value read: {"value": 600, "unit": "rpm"}
